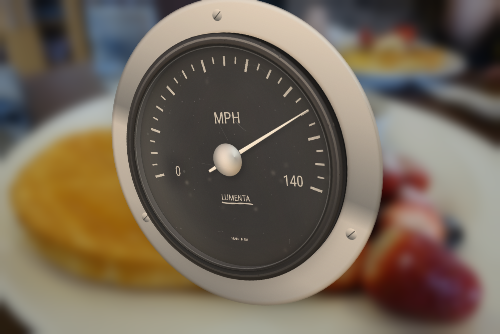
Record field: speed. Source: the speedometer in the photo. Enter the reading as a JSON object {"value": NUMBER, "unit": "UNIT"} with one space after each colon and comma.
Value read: {"value": 110, "unit": "mph"}
